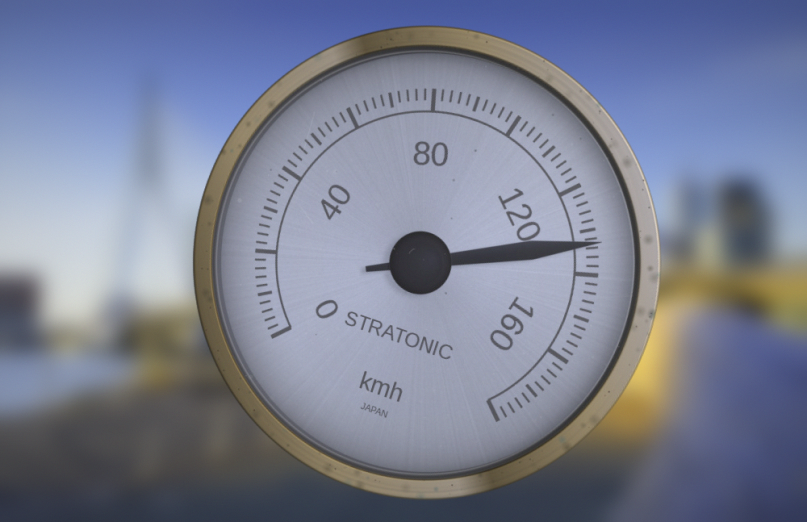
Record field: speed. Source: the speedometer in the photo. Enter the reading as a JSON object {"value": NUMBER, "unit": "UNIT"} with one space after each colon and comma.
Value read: {"value": 133, "unit": "km/h"}
